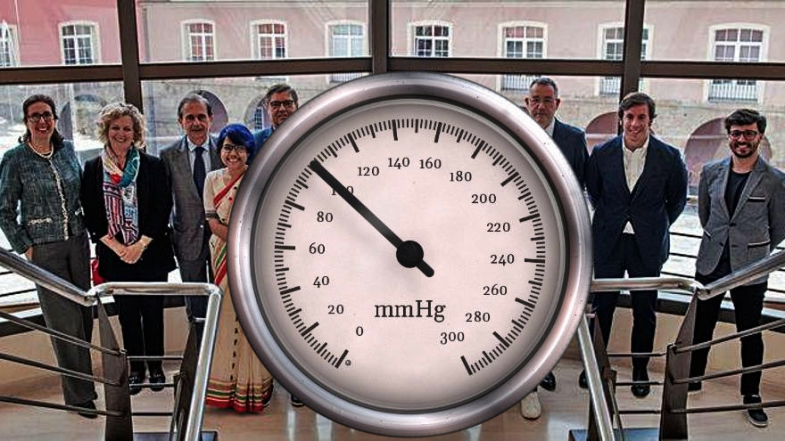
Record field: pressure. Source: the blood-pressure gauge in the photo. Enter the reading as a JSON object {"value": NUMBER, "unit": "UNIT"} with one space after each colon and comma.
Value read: {"value": 100, "unit": "mmHg"}
